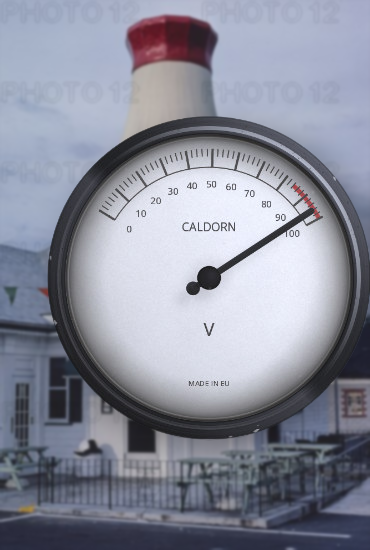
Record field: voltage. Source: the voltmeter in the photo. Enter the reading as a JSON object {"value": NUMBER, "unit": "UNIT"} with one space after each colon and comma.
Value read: {"value": 96, "unit": "V"}
